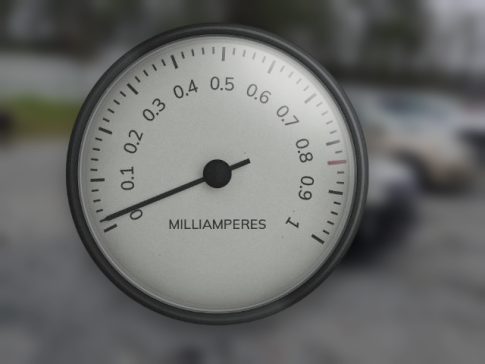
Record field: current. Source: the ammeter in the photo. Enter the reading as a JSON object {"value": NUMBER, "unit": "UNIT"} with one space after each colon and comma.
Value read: {"value": 0.02, "unit": "mA"}
